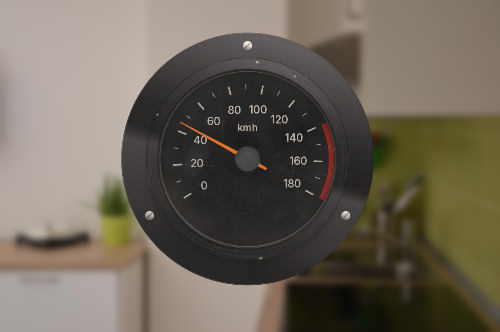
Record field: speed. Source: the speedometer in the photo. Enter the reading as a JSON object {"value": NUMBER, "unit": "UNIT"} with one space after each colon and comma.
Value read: {"value": 45, "unit": "km/h"}
